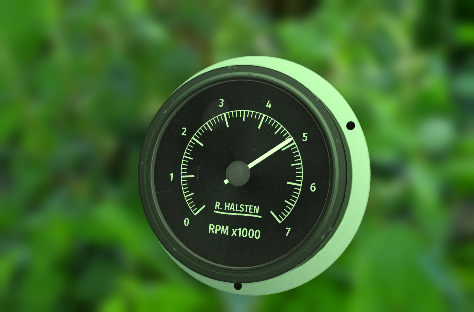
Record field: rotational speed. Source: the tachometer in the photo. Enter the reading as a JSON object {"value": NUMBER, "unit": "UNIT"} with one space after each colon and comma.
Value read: {"value": 4900, "unit": "rpm"}
